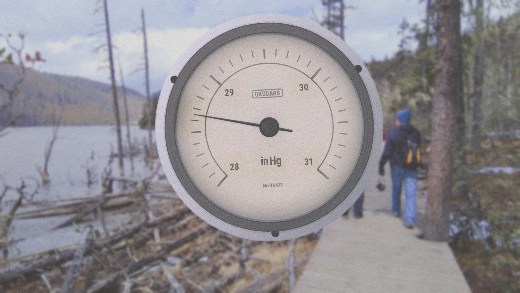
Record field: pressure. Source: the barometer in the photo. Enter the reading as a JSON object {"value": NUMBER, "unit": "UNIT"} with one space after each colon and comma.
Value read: {"value": 28.65, "unit": "inHg"}
